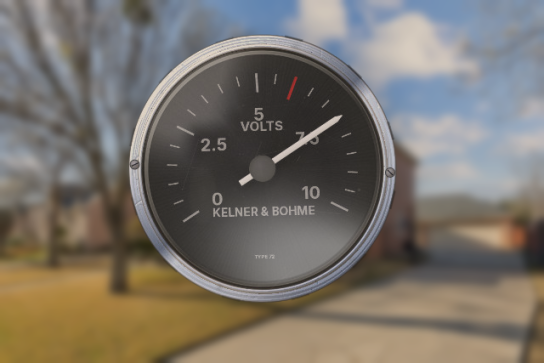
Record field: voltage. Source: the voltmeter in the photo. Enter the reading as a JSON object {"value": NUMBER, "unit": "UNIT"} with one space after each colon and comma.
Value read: {"value": 7.5, "unit": "V"}
